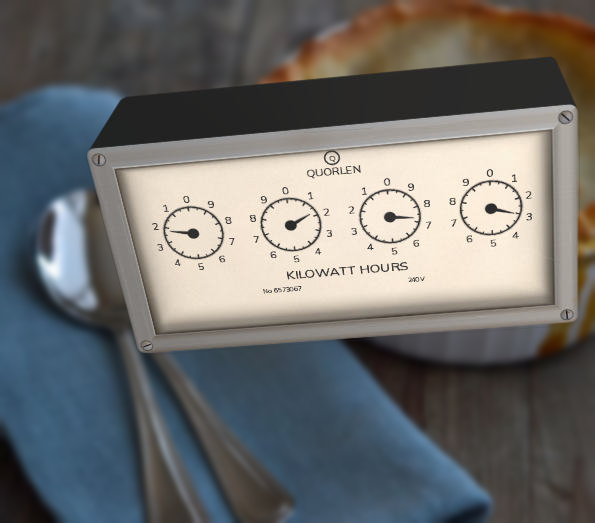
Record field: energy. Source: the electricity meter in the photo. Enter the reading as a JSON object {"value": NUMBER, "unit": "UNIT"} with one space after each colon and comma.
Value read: {"value": 2173, "unit": "kWh"}
